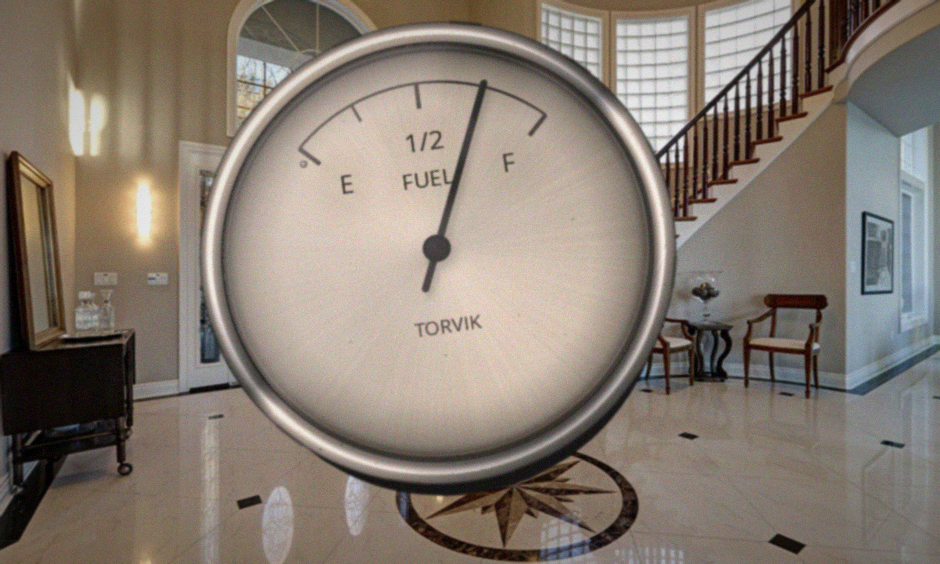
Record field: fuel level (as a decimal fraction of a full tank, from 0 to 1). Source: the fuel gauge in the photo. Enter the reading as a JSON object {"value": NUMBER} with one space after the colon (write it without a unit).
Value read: {"value": 0.75}
